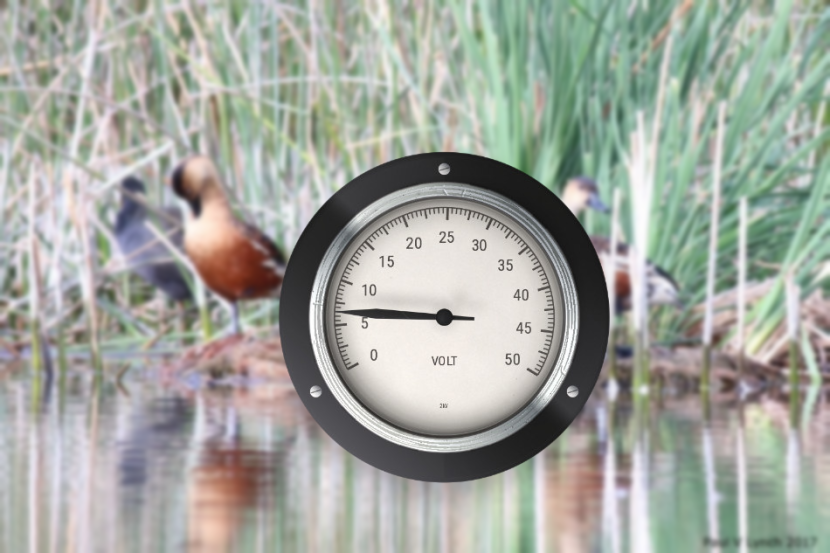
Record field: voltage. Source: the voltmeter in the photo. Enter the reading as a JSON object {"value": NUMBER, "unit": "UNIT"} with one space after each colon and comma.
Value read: {"value": 6.5, "unit": "V"}
